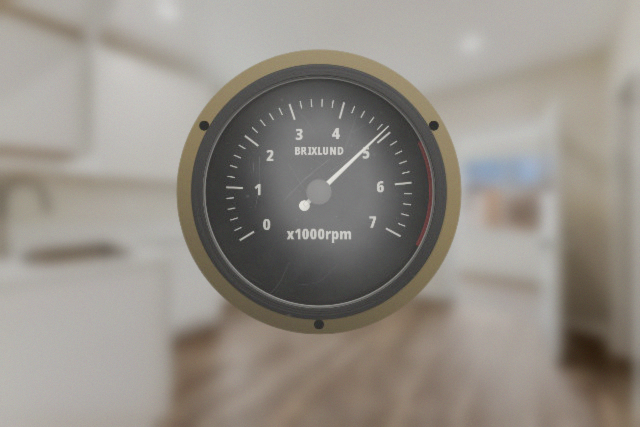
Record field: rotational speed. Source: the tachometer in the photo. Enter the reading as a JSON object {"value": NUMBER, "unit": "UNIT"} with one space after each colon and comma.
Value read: {"value": 4900, "unit": "rpm"}
